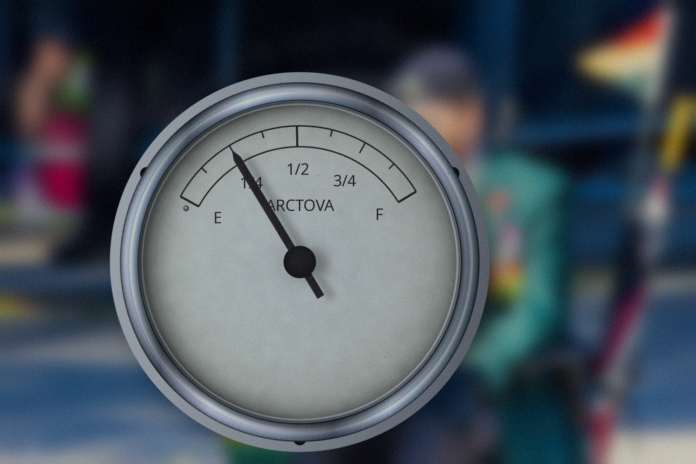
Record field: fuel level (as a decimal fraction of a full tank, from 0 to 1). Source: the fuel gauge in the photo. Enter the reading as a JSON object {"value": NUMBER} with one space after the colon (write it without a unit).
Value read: {"value": 0.25}
